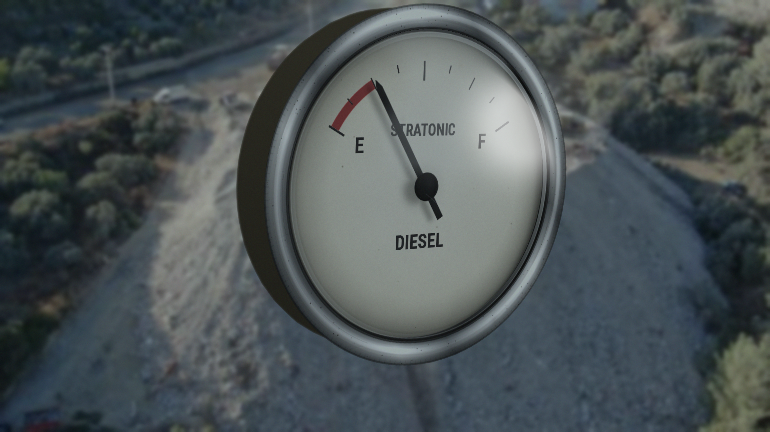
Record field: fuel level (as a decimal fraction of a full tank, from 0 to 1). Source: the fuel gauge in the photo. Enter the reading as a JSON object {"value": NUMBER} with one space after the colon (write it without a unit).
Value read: {"value": 0.25}
